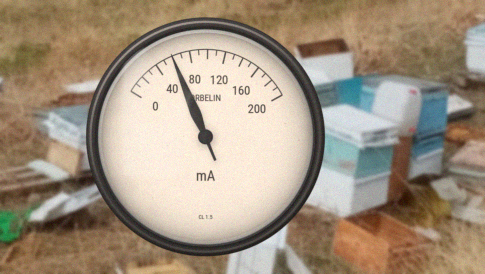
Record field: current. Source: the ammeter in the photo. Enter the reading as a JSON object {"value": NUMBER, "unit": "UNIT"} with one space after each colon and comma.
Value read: {"value": 60, "unit": "mA"}
